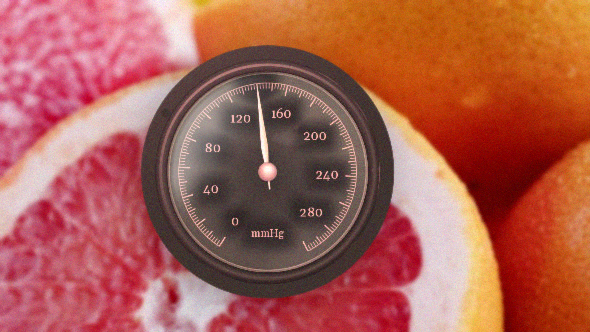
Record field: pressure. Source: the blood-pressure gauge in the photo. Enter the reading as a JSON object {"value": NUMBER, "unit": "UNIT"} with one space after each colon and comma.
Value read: {"value": 140, "unit": "mmHg"}
